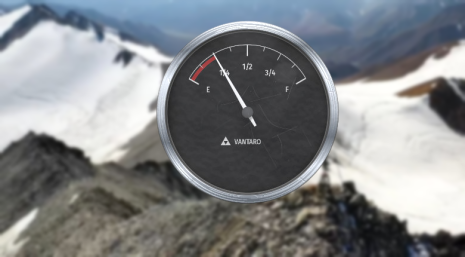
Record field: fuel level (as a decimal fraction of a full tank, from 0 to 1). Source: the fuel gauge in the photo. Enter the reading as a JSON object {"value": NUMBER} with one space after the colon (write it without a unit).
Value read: {"value": 0.25}
